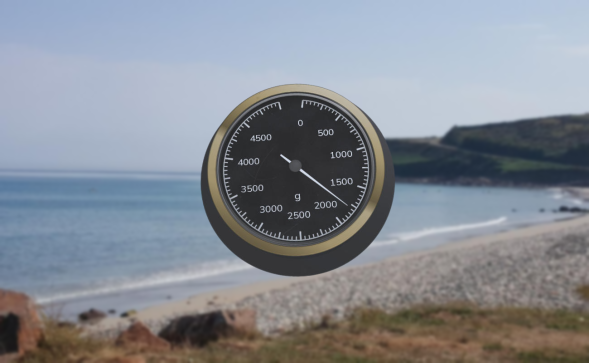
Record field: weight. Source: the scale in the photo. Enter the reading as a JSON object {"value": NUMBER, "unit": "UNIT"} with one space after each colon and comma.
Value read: {"value": 1800, "unit": "g"}
